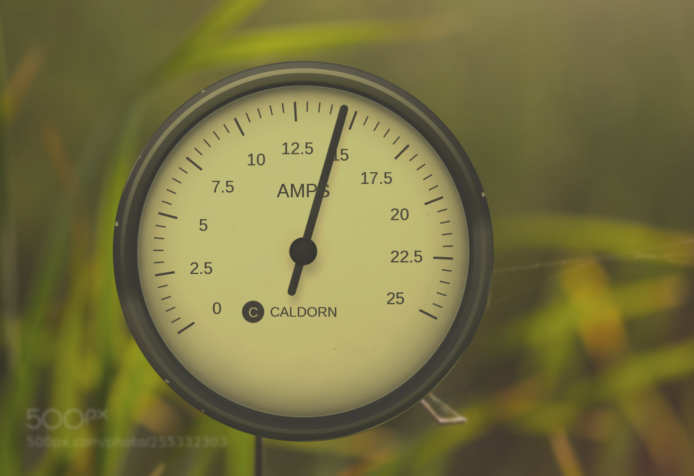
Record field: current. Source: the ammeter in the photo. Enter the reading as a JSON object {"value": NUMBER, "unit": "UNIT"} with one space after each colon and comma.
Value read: {"value": 14.5, "unit": "A"}
